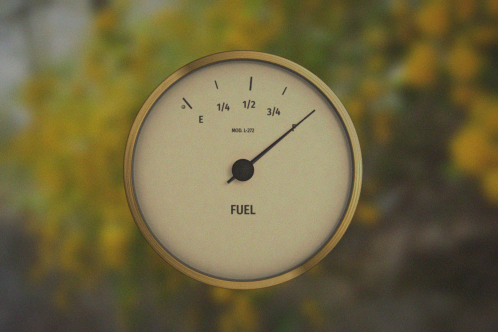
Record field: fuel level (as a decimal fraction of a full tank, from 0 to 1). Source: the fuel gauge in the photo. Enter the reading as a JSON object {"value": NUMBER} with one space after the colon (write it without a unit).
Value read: {"value": 1}
